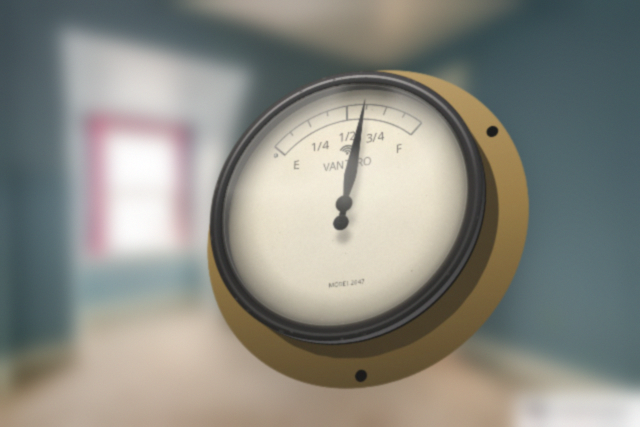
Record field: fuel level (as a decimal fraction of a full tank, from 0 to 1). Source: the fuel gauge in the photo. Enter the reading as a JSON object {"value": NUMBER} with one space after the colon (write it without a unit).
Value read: {"value": 0.625}
